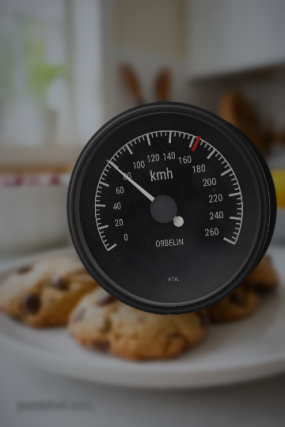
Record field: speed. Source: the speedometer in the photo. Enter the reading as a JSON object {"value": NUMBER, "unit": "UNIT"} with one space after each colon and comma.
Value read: {"value": 80, "unit": "km/h"}
